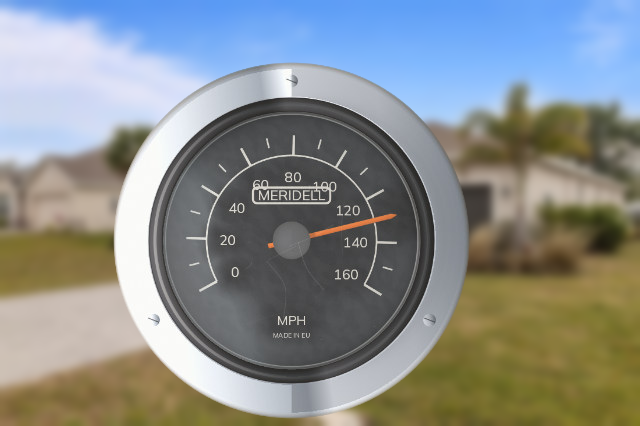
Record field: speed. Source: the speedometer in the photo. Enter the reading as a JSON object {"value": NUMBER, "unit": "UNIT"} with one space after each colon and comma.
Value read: {"value": 130, "unit": "mph"}
